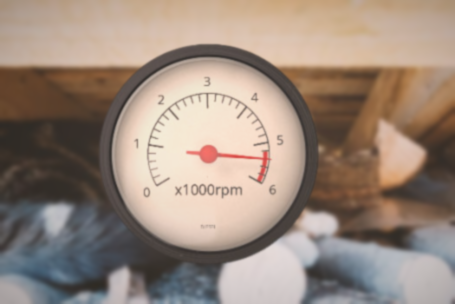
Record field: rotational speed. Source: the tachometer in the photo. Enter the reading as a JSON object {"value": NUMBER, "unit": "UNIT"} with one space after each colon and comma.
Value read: {"value": 5400, "unit": "rpm"}
